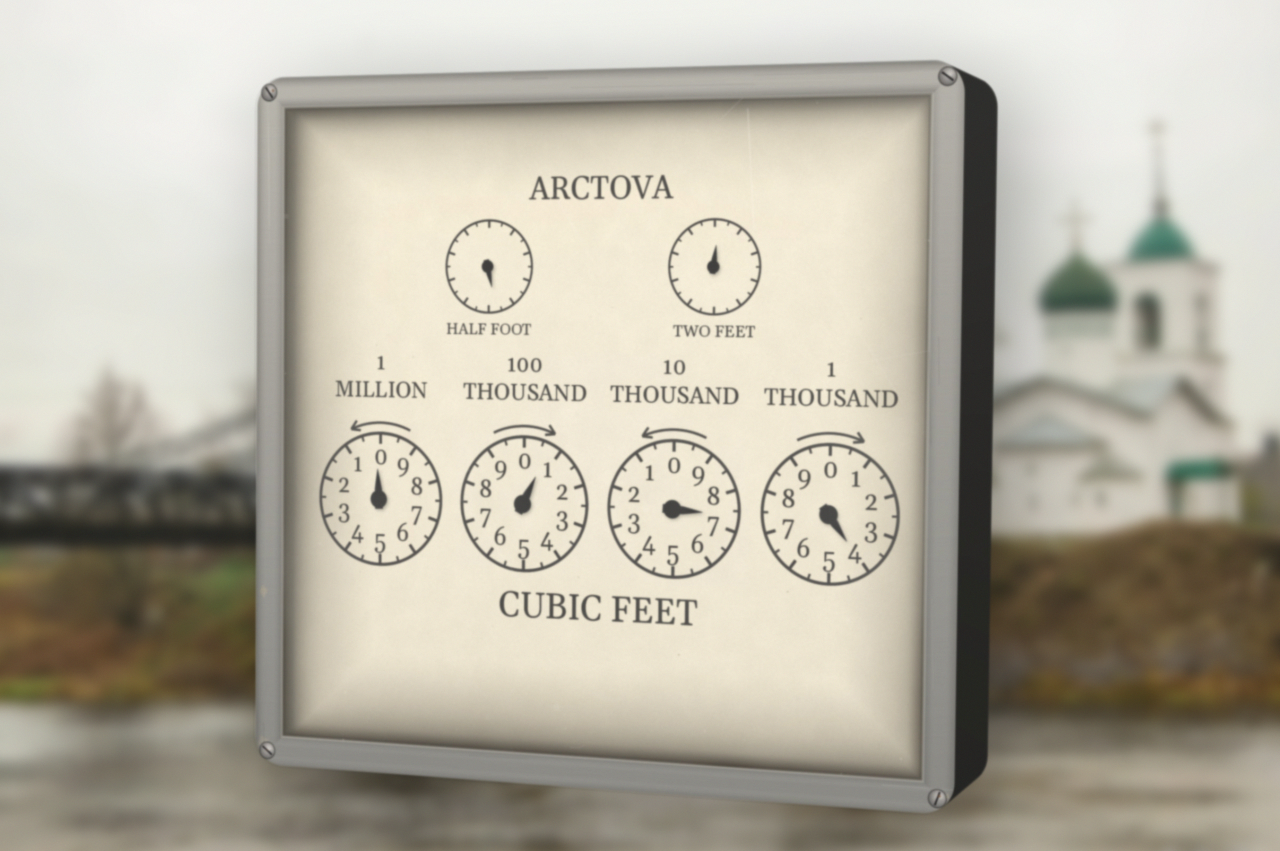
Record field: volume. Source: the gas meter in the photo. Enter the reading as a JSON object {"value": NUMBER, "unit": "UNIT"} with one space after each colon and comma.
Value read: {"value": 7400, "unit": "ft³"}
